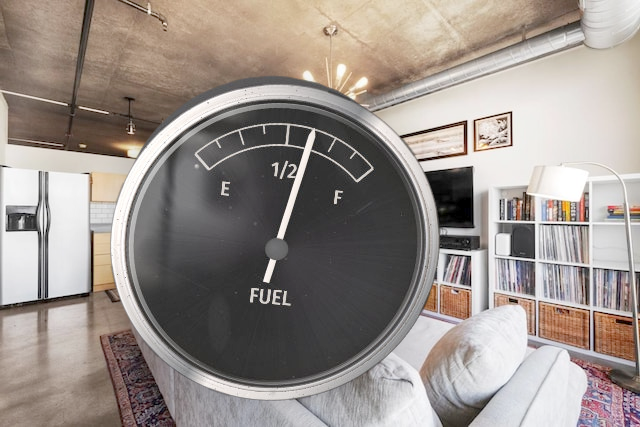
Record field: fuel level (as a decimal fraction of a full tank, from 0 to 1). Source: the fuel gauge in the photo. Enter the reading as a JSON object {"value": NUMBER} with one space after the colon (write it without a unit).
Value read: {"value": 0.625}
